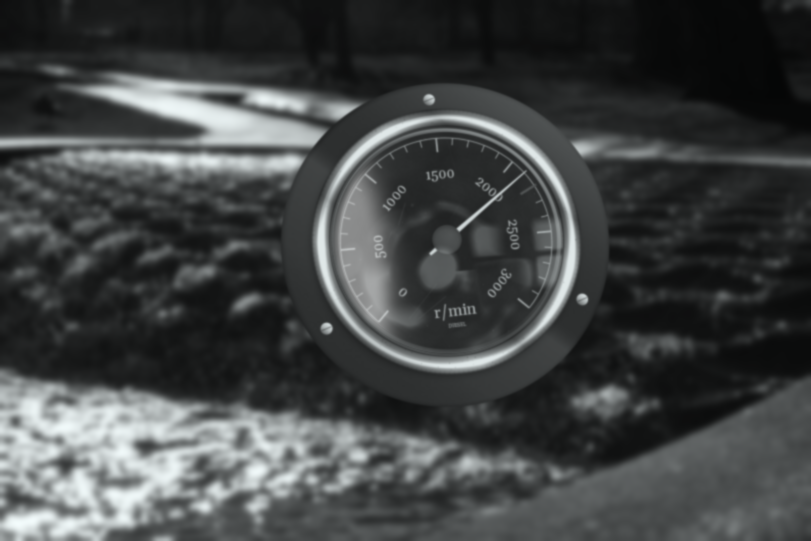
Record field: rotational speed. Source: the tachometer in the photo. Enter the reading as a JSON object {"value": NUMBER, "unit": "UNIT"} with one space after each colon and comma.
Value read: {"value": 2100, "unit": "rpm"}
